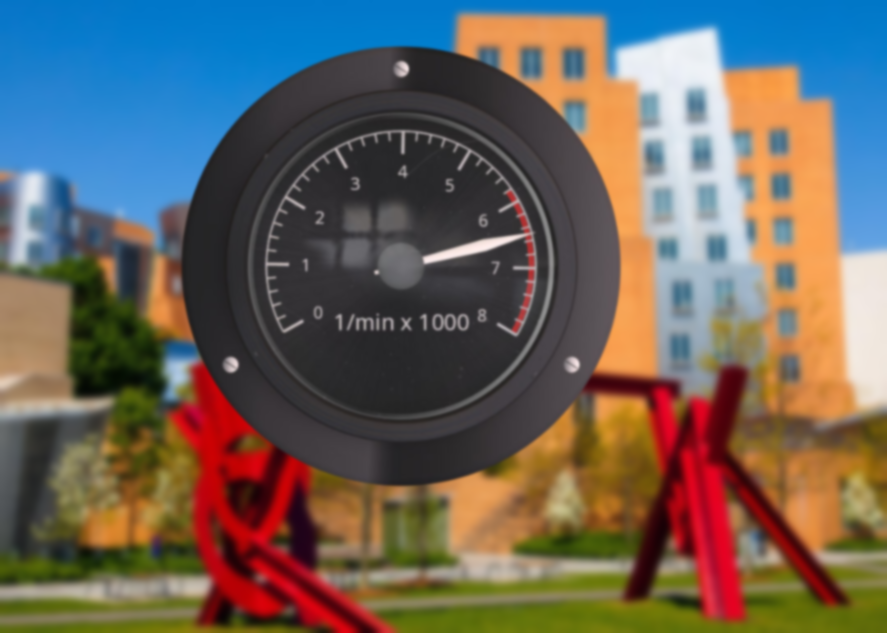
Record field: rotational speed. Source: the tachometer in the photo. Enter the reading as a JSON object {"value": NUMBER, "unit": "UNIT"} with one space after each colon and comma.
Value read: {"value": 6500, "unit": "rpm"}
